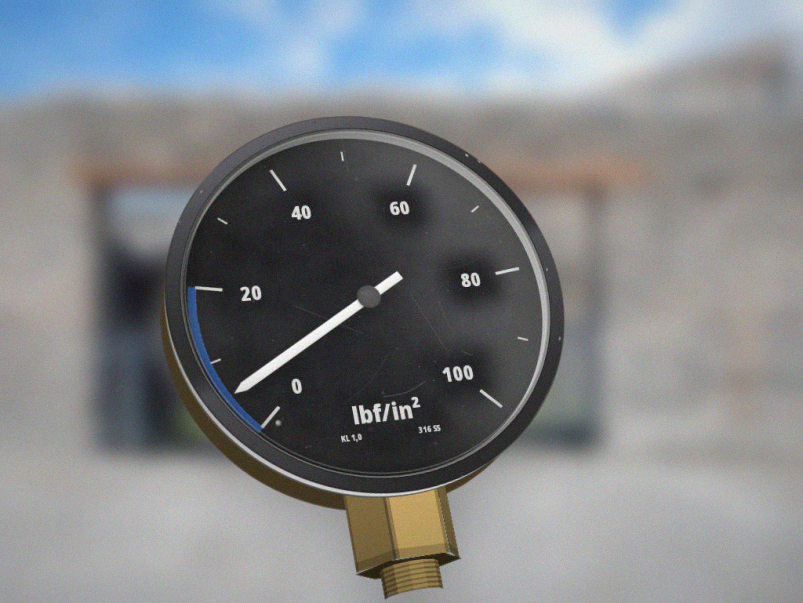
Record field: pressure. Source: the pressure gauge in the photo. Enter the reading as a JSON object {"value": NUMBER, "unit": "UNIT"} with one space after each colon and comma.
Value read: {"value": 5, "unit": "psi"}
